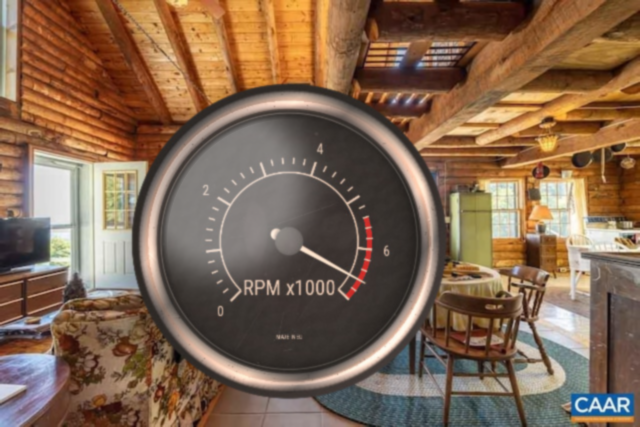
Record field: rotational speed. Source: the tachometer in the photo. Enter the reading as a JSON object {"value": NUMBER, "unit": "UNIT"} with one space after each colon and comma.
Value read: {"value": 6600, "unit": "rpm"}
